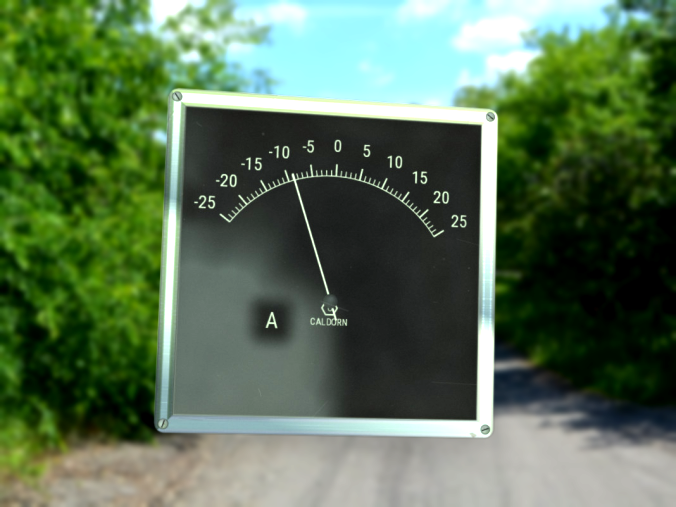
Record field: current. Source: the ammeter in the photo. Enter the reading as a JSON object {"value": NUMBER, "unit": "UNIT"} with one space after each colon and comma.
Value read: {"value": -9, "unit": "A"}
